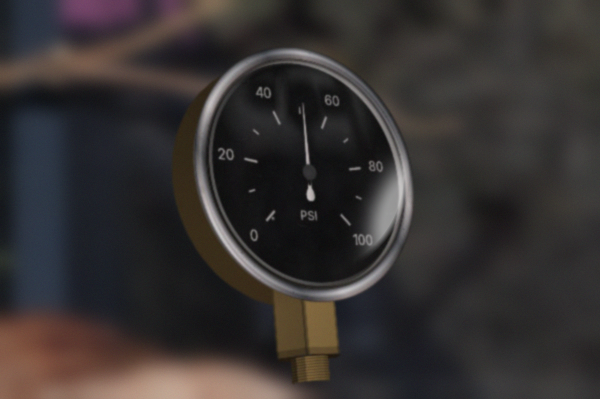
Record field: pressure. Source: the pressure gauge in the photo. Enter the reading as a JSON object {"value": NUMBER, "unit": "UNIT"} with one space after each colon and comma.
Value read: {"value": 50, "unit": "psi"}
